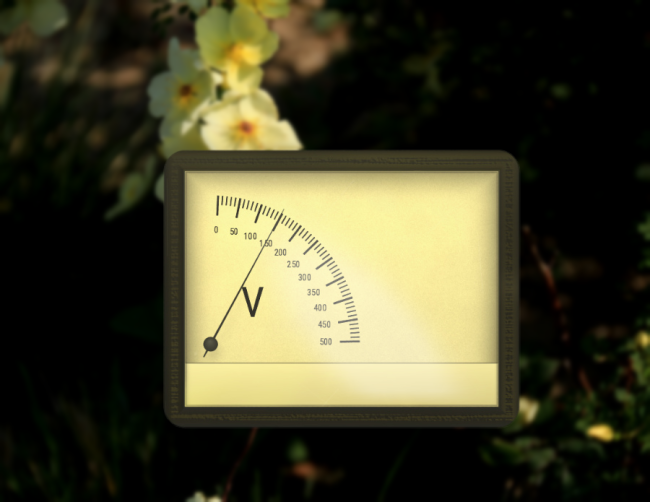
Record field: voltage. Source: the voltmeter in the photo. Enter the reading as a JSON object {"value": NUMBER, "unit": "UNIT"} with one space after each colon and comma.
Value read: {"value": 150, "unit": "V"}
